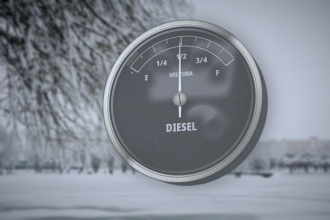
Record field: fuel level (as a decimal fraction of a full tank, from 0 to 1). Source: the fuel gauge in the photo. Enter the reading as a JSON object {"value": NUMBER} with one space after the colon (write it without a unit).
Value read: {"value": 0.5}
